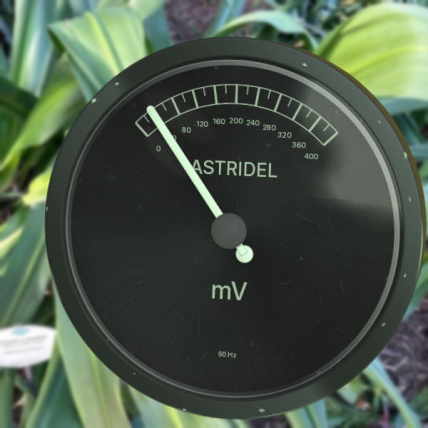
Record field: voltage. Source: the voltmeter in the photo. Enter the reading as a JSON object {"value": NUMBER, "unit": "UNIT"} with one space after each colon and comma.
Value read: {"value": 40, "unit": "mV"}
